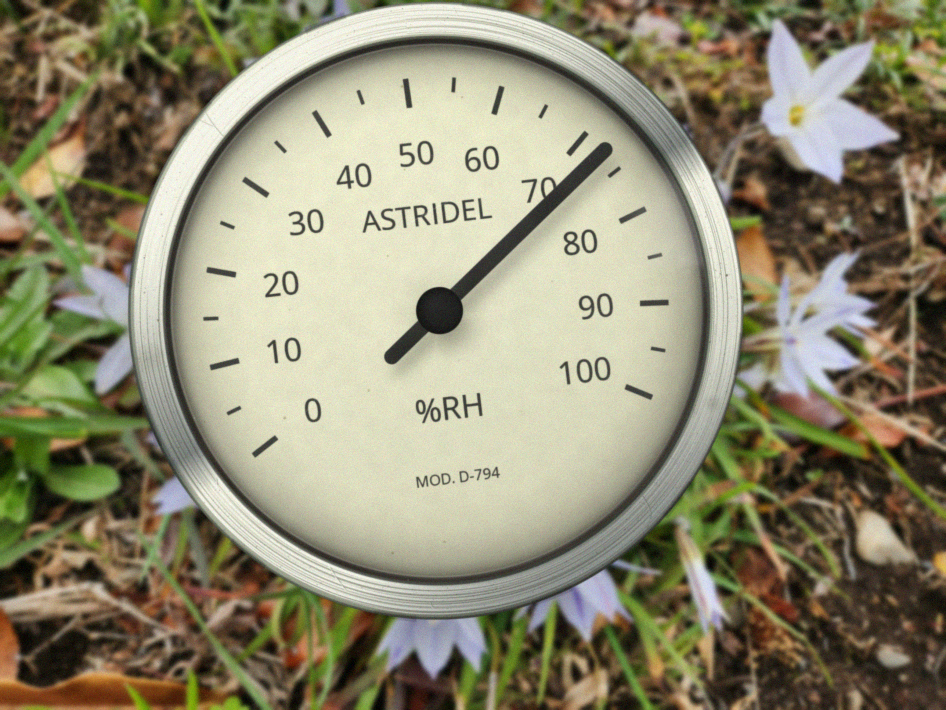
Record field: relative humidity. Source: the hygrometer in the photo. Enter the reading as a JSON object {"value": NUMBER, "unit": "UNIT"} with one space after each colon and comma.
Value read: {"value": 72.5, "unit": "%"}
